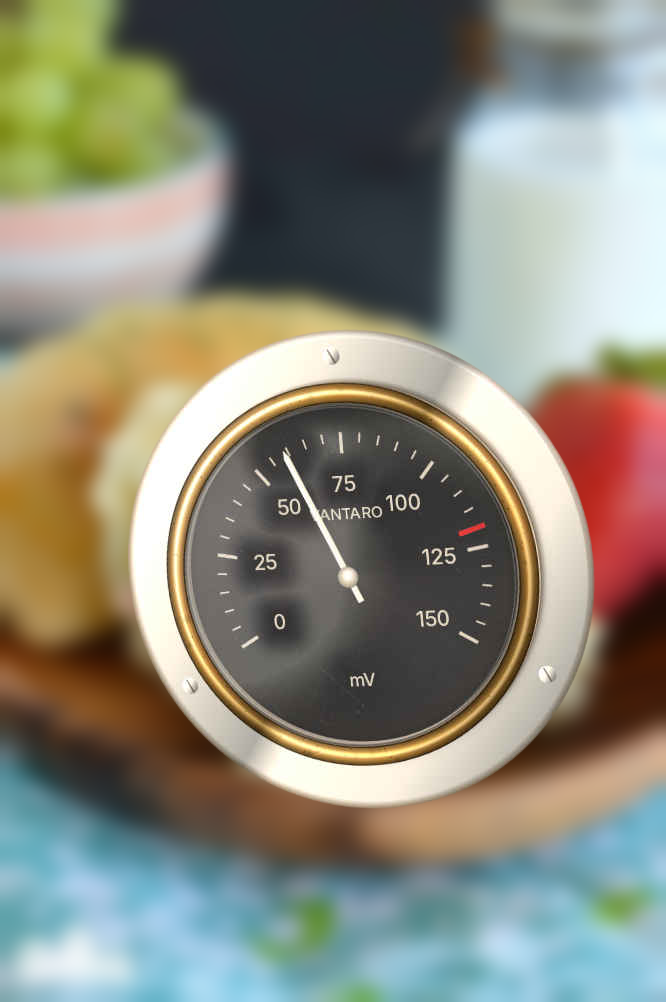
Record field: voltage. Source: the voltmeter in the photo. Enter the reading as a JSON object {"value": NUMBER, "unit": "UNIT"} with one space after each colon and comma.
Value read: {"value": 60, "unit": "mV"}
